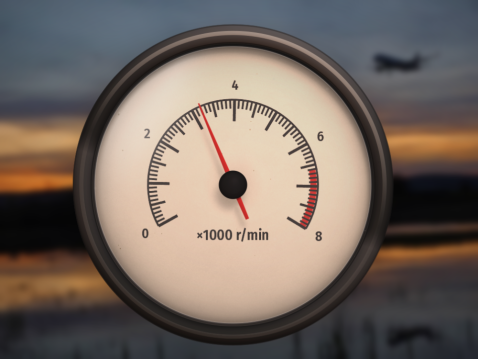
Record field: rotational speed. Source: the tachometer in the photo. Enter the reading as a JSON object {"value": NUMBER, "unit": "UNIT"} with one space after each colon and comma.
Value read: {"value": 3200, "unit": "rpm"}
